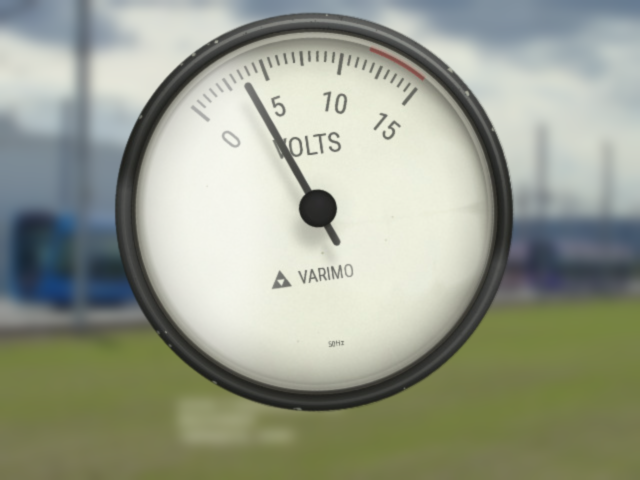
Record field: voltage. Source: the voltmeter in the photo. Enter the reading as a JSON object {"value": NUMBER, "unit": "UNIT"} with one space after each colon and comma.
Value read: {"value": 3.5, "unit": "V"}
